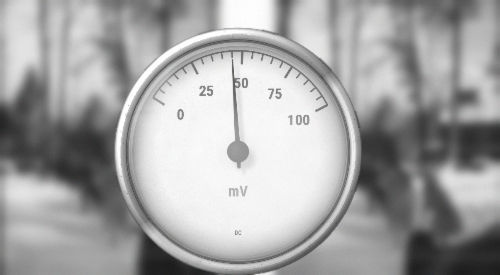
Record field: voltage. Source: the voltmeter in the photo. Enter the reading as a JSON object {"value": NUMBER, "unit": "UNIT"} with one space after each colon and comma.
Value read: {"value": 45, "unit": "mV"}
